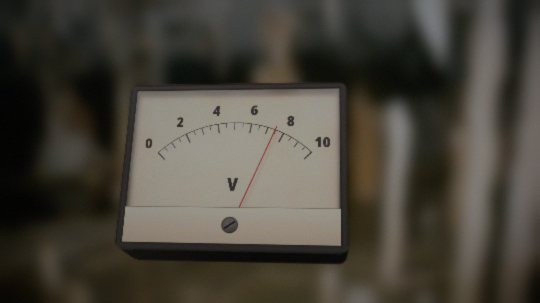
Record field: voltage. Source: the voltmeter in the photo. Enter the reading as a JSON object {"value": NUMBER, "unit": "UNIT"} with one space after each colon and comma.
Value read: {"value": 7.5, "unit": "V"}
